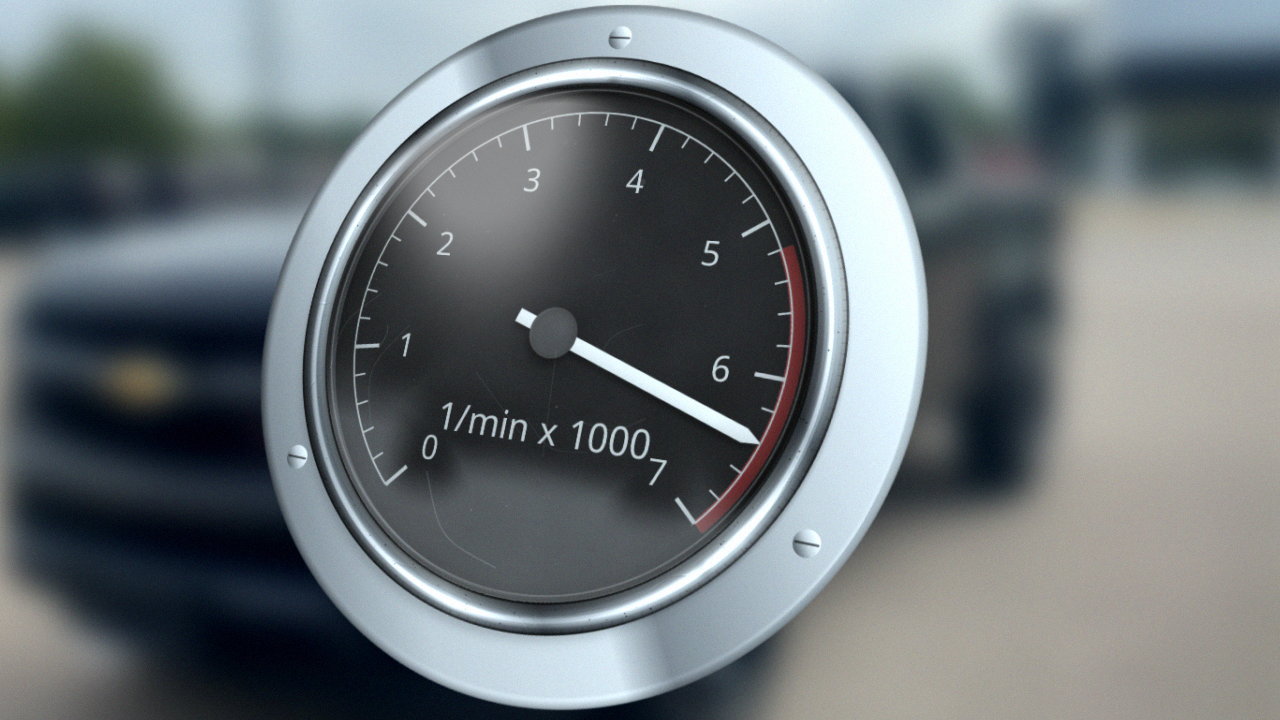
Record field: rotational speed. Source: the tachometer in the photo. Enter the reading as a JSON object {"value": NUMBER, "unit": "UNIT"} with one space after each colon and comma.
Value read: {"value": 6400, "unit": "rpm"}
